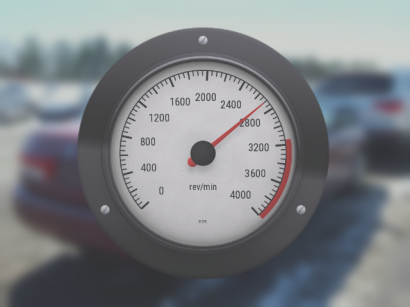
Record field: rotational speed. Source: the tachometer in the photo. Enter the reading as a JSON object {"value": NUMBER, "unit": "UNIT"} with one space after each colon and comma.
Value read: {"value": 2700, "unit": "rpm"}
